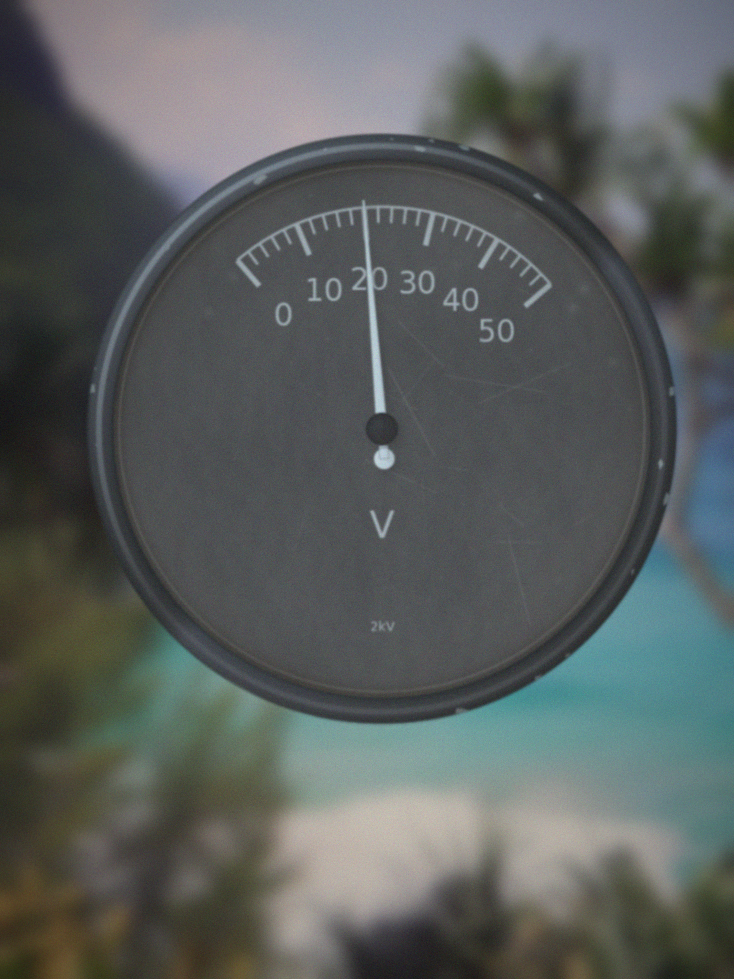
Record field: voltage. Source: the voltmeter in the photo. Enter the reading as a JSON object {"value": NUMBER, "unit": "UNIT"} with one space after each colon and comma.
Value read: {"value": 20, "unit": "V"}
